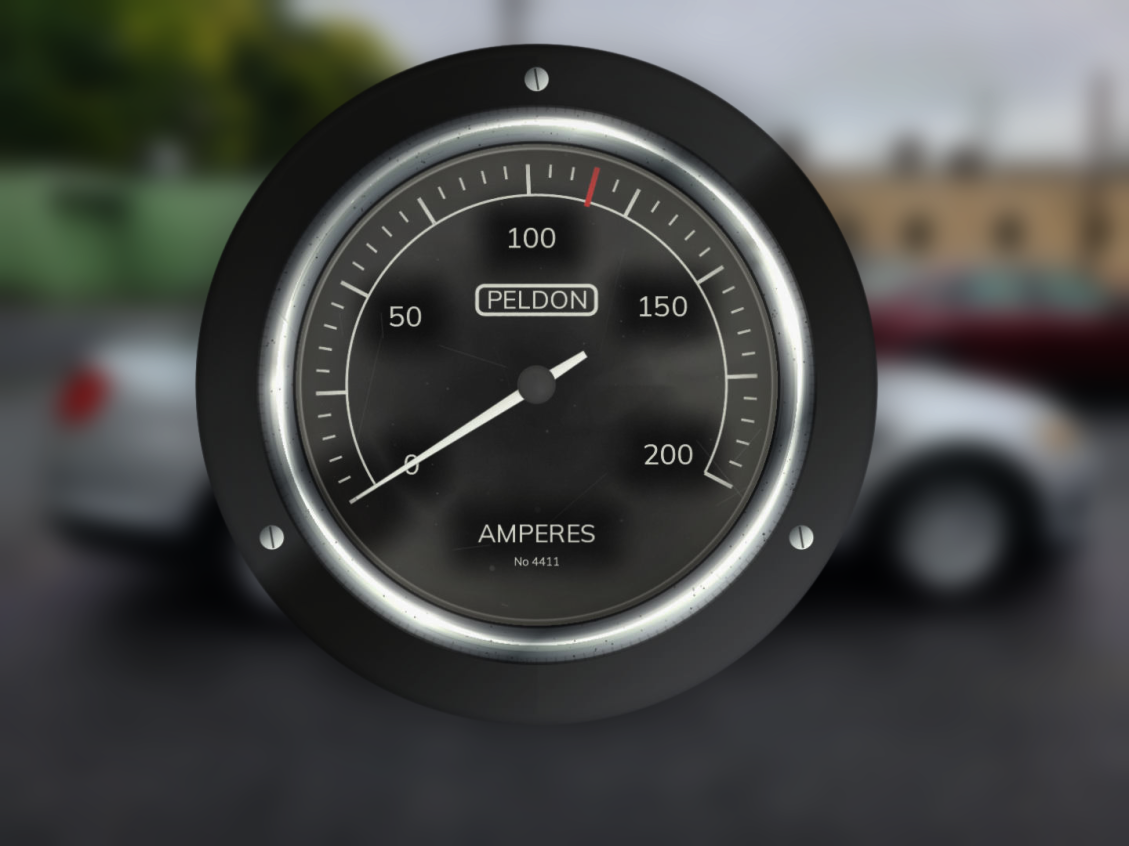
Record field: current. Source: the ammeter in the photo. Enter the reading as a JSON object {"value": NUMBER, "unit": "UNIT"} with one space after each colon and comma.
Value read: {"value": 0, "unit": "A"}
